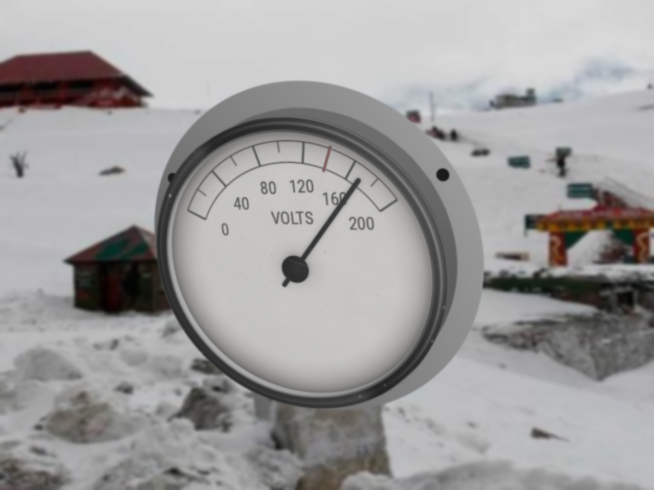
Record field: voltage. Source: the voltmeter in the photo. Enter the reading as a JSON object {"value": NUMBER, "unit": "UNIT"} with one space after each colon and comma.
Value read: {"value": 170, "unit": "V"}
